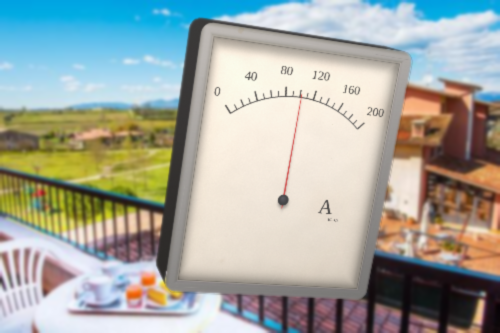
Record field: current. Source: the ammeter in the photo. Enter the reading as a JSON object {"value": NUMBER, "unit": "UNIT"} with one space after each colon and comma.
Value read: {"value": 100, "unit": "A"}
